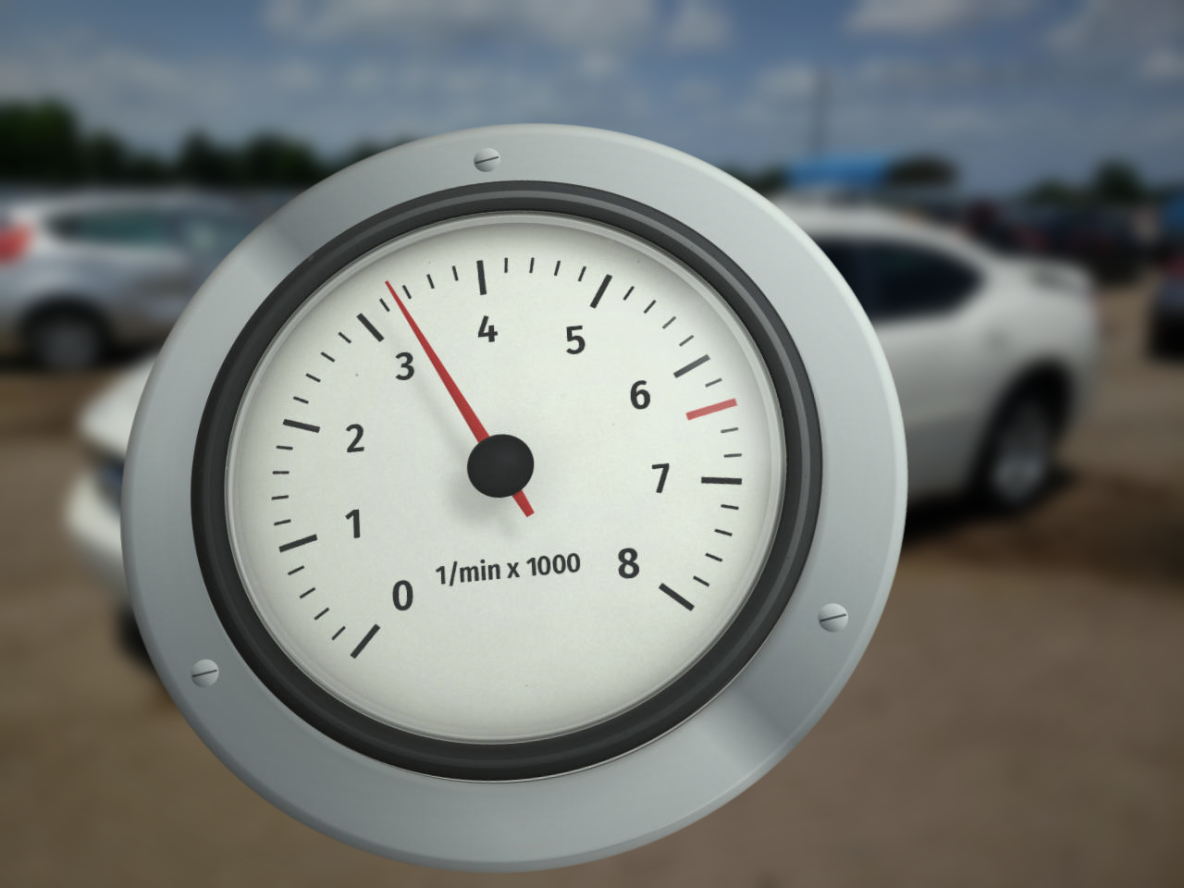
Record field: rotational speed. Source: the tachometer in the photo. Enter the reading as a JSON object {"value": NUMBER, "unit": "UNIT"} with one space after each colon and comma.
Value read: {"value": 3300, "unit": "rpm"}
